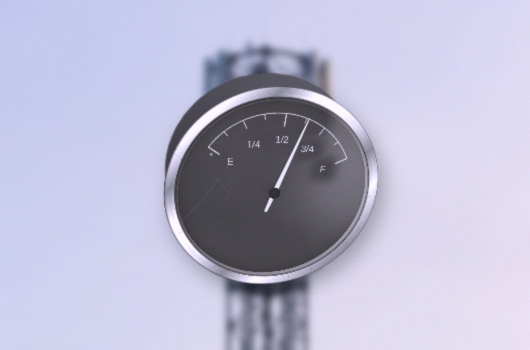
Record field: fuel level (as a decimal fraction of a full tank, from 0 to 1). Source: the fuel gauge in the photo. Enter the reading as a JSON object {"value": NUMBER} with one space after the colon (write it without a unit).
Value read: {"value": 0.625}
